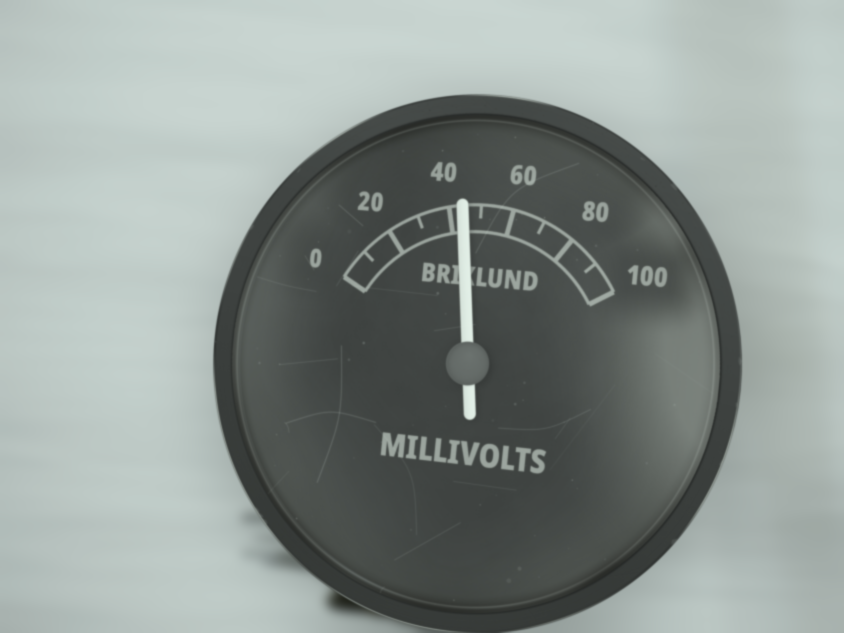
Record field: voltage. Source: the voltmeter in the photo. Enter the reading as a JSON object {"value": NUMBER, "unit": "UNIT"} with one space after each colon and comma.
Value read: {"value": 45, "unit": "mV"}
